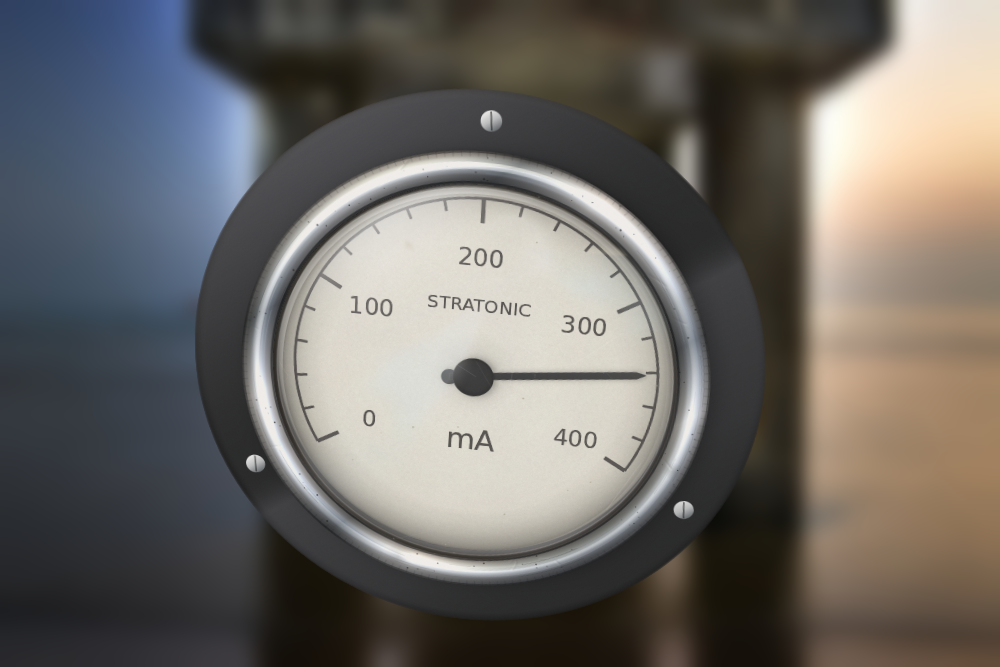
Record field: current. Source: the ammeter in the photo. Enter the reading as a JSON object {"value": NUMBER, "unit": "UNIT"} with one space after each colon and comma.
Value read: {"value": 340, "unit": "mA"}
